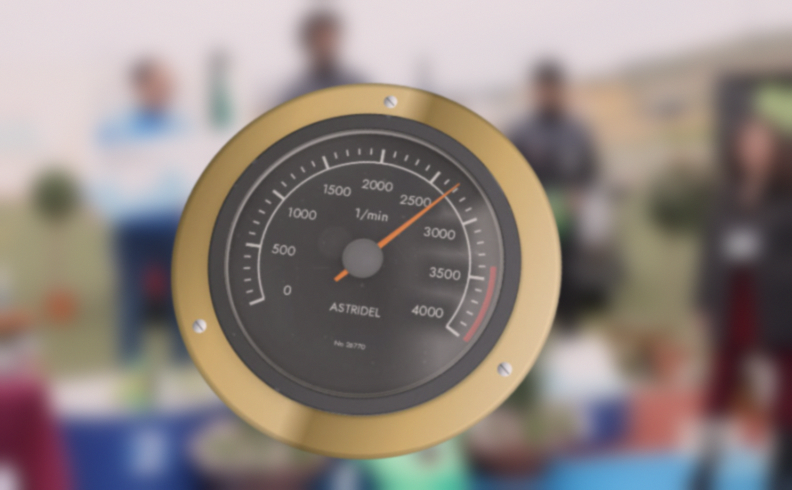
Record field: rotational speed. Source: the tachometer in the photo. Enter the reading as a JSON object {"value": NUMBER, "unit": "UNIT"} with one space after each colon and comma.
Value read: {"value": 2700, "unit": "rpm"}
